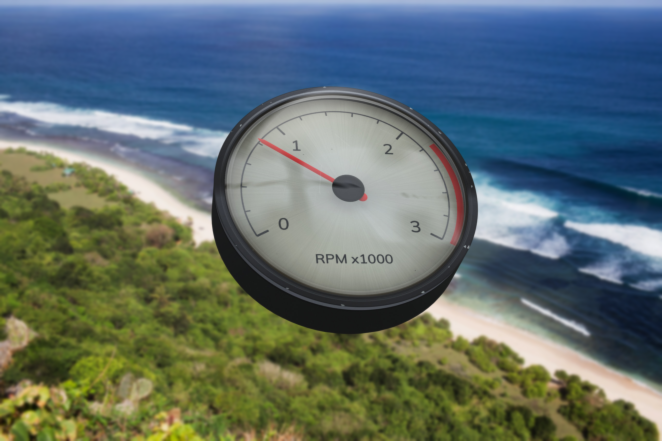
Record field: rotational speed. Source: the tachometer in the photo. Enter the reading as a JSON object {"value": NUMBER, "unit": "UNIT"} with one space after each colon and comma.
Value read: {"value": 800, "unit": "rpm"}
